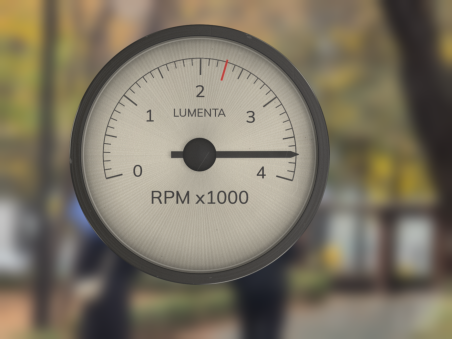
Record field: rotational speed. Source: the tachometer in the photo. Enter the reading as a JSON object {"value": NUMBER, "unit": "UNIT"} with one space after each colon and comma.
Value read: {"value": 3700, "unit": "rpm"}
